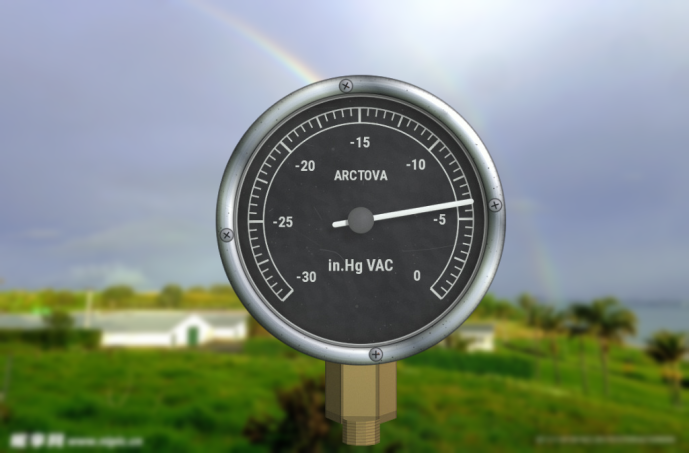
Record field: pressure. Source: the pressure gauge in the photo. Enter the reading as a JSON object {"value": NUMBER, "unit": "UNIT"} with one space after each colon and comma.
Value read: {"value": -6, "unit": "inHg"}
